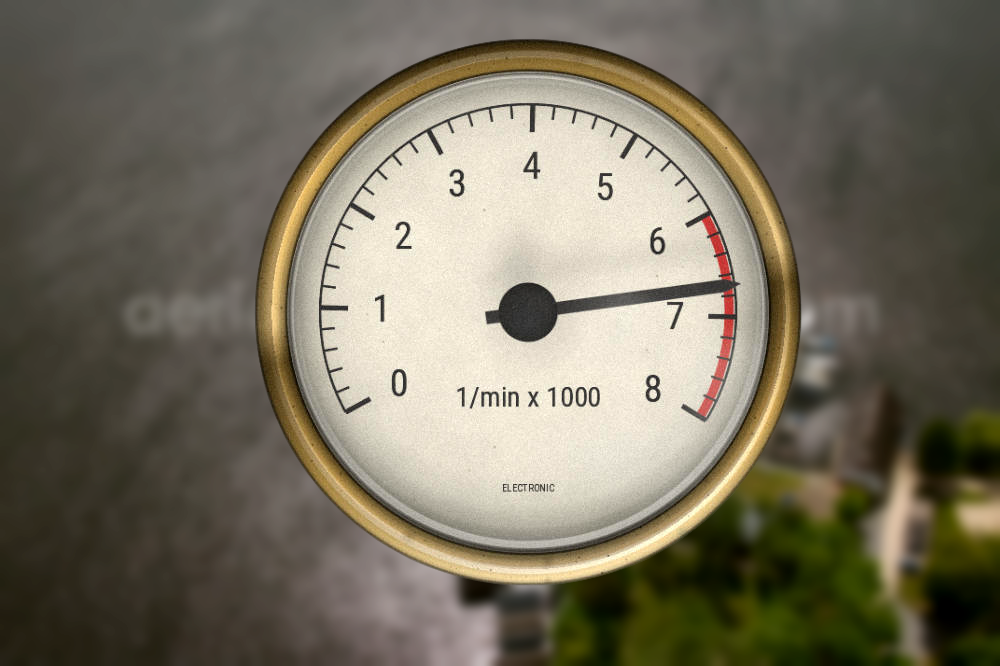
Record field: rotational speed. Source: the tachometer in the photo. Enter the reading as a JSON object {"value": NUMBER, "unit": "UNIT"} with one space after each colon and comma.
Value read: {"value": 6700, "unit": "rpm"}
